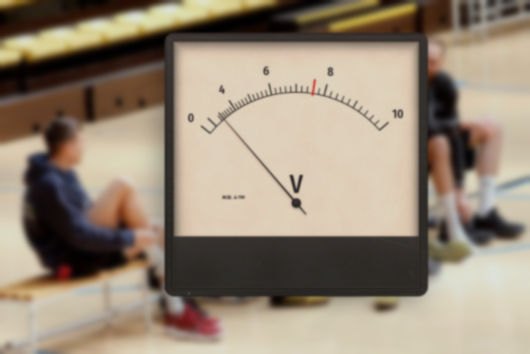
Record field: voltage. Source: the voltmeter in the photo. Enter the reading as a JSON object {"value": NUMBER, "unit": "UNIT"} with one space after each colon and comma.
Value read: {"value": 3, "unit": "V"}
